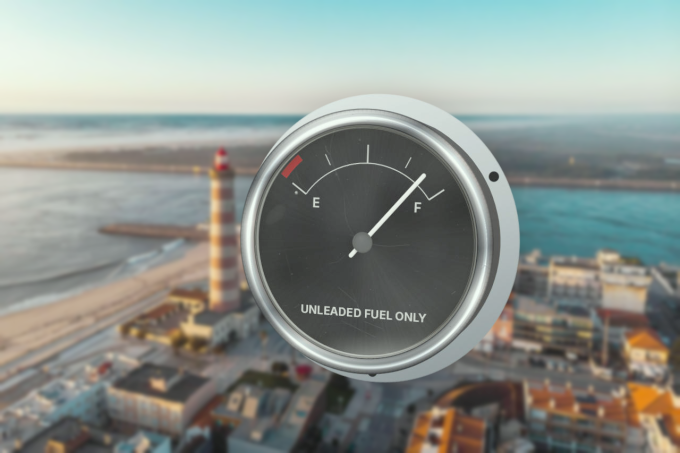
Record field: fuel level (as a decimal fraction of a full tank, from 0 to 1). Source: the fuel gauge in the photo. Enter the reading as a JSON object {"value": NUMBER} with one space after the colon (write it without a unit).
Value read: {"value": 0.875}
